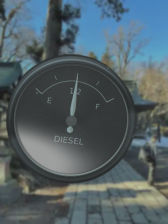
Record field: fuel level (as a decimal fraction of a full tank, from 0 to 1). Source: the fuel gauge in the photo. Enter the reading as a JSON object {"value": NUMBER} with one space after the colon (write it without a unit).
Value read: {"value": 0.5}
